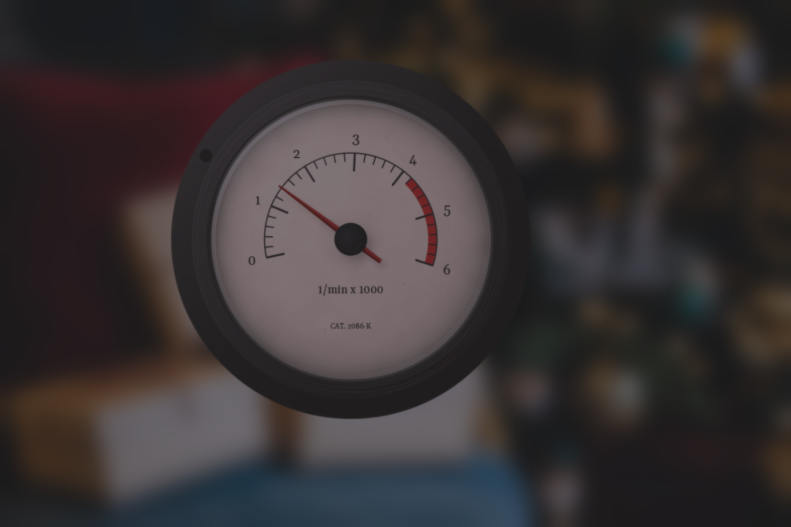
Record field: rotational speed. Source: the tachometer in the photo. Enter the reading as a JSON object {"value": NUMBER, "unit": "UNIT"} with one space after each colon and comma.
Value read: {"value": 1400, "unit": "rpm"}
